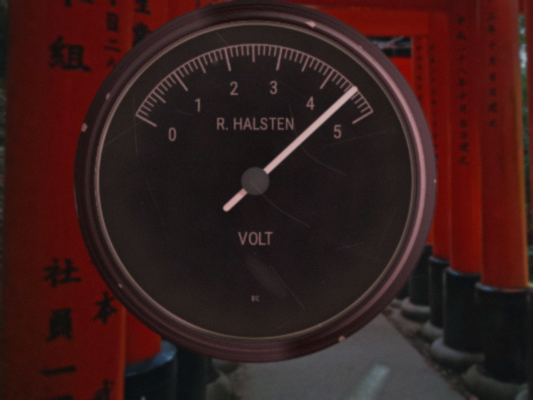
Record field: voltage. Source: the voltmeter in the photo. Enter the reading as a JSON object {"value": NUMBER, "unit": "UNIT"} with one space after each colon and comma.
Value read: {"value": 4.5, "unit": "V"}
